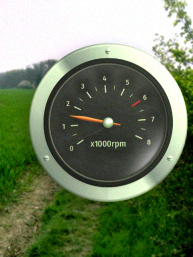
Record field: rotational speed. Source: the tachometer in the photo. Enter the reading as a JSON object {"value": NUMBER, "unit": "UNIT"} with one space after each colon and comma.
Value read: {"value": 1500, "unit": "rpm"}
